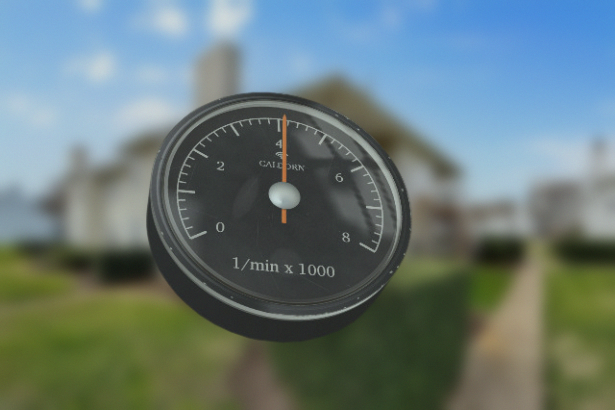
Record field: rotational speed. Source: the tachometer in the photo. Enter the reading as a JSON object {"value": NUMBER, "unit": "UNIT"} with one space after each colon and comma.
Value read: {"value": 4100, "unit": "rpm"}
